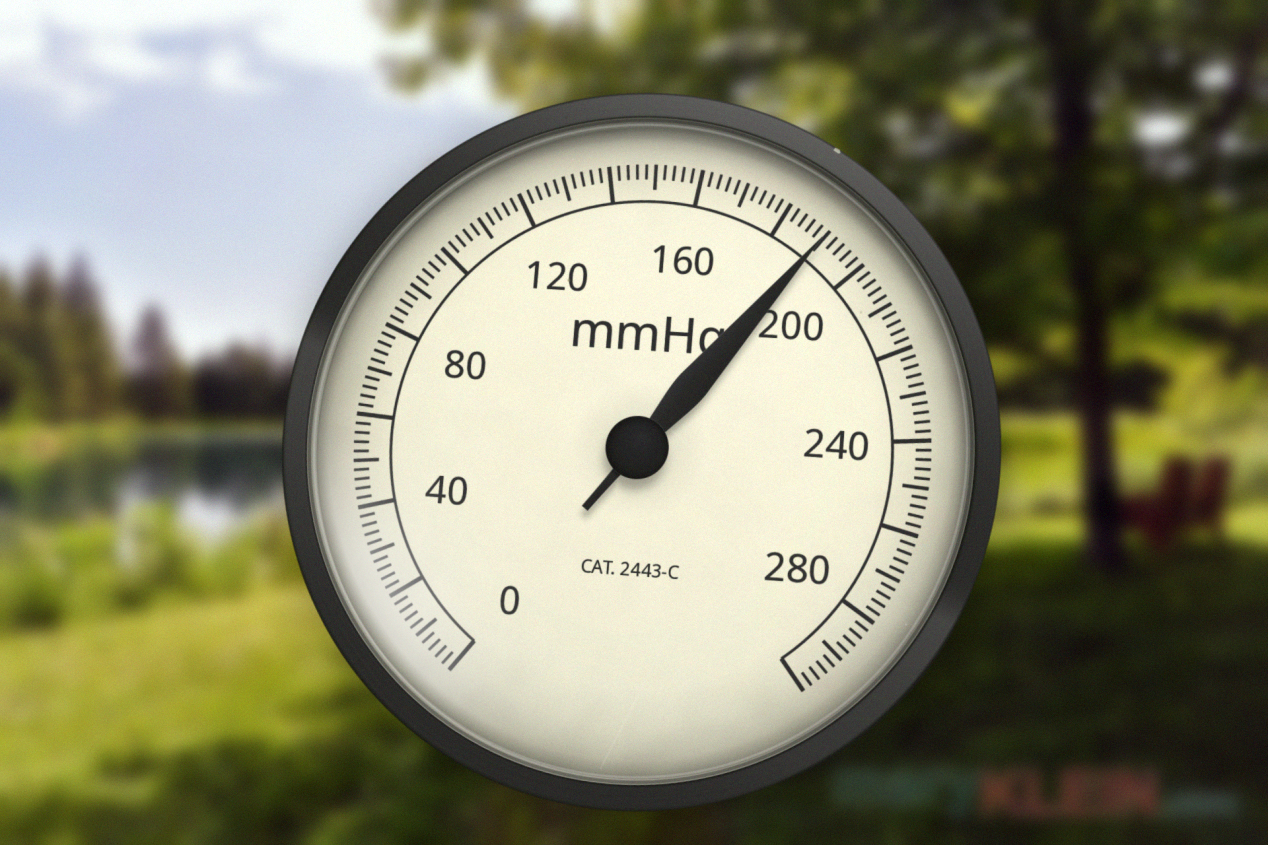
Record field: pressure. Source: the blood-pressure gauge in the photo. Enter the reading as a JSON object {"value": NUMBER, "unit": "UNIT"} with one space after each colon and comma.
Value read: {"value": 190, "unit": "mmHg"}
